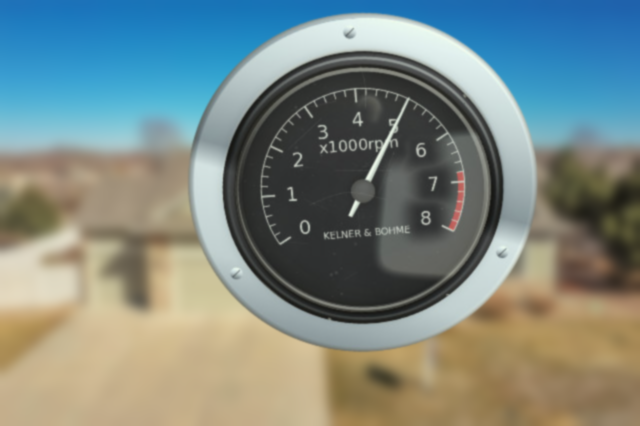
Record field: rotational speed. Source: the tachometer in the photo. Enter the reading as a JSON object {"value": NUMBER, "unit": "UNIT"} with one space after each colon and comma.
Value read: {"value": 5000, "unit": "rpm"}
